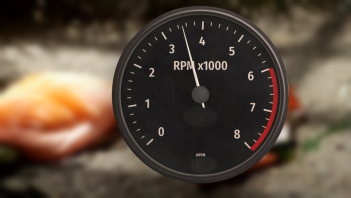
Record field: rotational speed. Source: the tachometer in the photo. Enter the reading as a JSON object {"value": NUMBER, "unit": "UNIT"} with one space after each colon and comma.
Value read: {"value": 3500, "unit": "rpm"}
